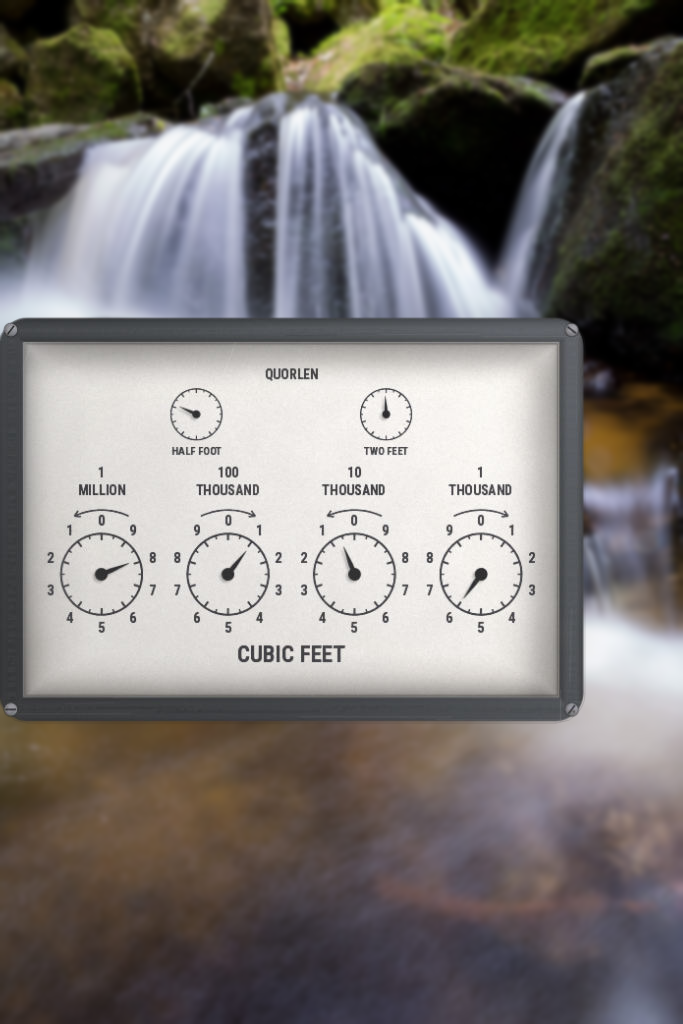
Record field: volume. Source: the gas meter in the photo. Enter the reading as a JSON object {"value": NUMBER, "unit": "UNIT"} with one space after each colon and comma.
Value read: {"value": 810600, "unit": "ft³"}
